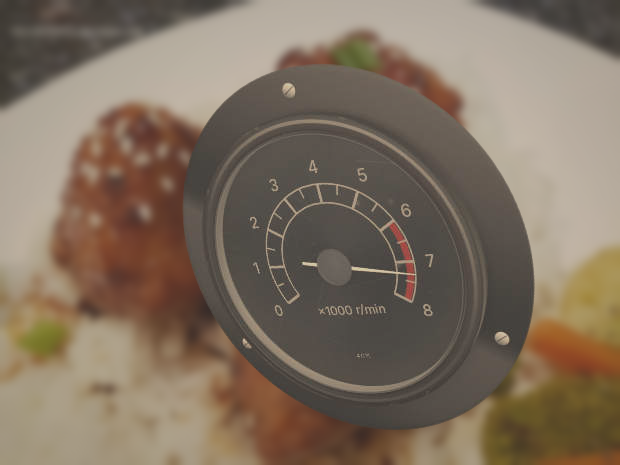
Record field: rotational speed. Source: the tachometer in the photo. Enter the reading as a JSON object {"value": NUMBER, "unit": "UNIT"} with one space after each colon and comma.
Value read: {"value": 7250, "unit": "rpm"}
